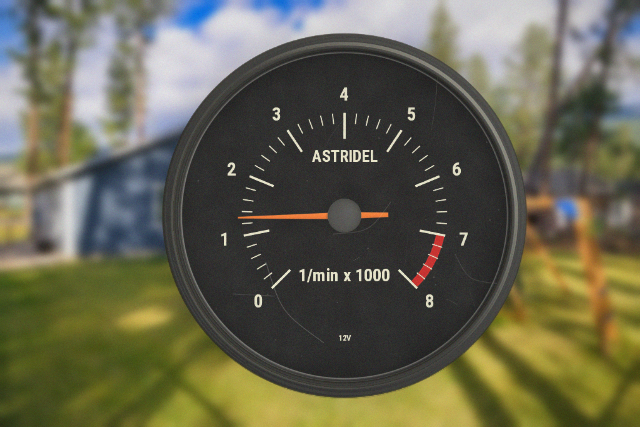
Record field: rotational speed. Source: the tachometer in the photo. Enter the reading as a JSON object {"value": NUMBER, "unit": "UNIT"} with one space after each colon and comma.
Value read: {"value": 1300, "unit": "rpm"}
